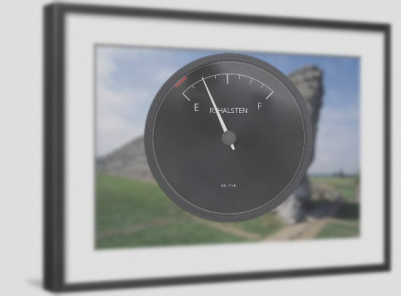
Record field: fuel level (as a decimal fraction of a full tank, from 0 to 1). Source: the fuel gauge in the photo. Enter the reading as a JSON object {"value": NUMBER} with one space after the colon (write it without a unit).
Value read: {"value": 0.25}
